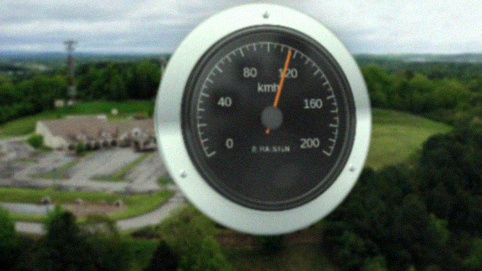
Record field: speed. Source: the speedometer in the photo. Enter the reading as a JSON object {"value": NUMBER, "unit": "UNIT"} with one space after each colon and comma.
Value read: {"value": 115, "unit": "km/h"}
